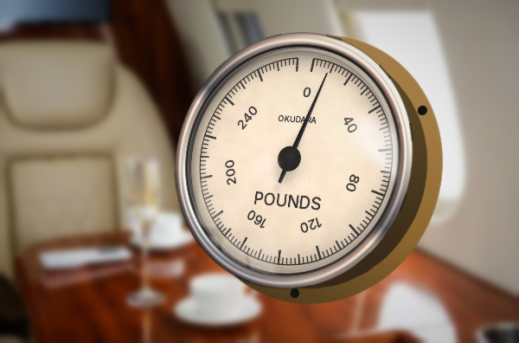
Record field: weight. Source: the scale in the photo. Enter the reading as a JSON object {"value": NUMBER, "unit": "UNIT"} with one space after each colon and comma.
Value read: {"value": 10, "unit": "lb"}
